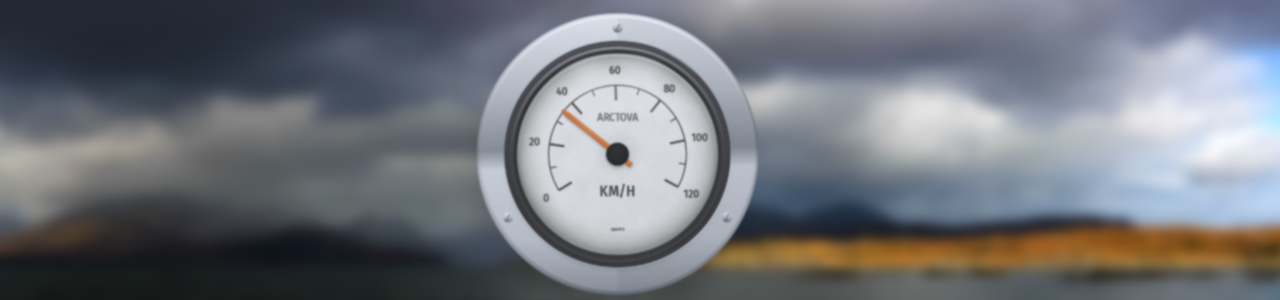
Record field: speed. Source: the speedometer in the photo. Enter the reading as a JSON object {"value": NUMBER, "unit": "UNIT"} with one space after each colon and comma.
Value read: {"value": 35, "unit": "km/h"}
